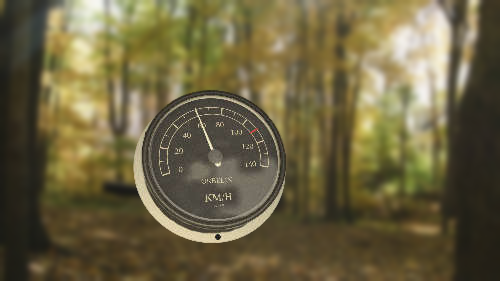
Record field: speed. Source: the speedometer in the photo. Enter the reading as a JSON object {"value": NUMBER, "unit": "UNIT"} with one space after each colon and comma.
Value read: {"value": 60, "unit": "km/h"}
